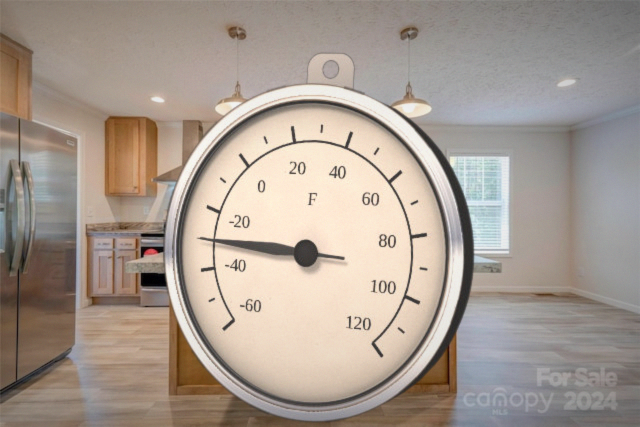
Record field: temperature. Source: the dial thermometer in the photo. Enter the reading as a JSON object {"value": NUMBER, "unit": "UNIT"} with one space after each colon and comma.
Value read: {"value": -30, "unit": "°F"}
